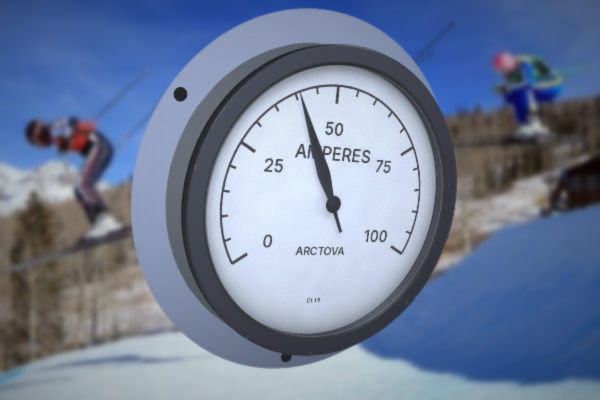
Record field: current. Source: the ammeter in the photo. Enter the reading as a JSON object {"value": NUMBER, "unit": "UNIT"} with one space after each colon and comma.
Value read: {"value": 40, "unit": "A"}
